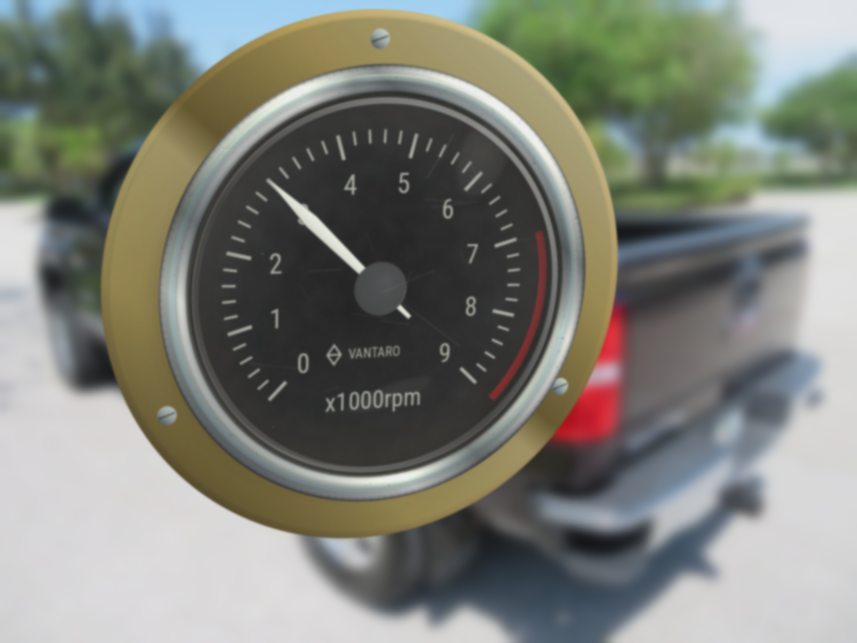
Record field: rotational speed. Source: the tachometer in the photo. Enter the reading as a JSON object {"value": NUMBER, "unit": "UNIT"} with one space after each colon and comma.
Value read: {"value": 3000, "unit": "rpm"}
